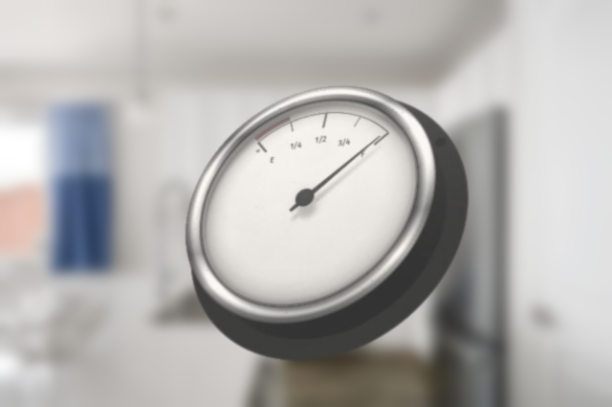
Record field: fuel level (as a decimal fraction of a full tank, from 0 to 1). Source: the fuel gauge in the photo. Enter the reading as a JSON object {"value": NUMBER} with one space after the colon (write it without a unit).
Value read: {"value": 1}
